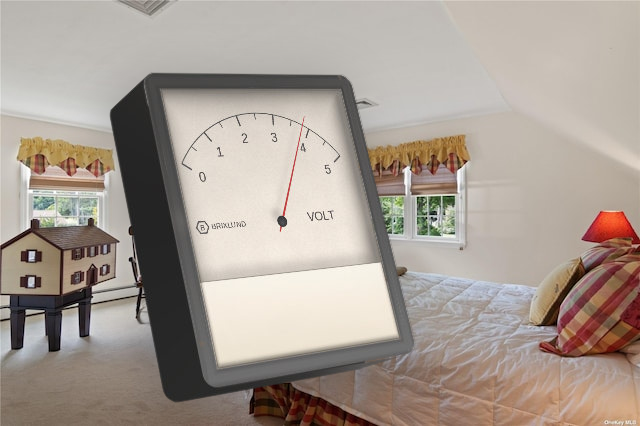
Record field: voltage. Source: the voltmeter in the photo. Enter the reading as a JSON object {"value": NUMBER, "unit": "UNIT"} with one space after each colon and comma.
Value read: {"value": 3.75, "unit": "V"}
